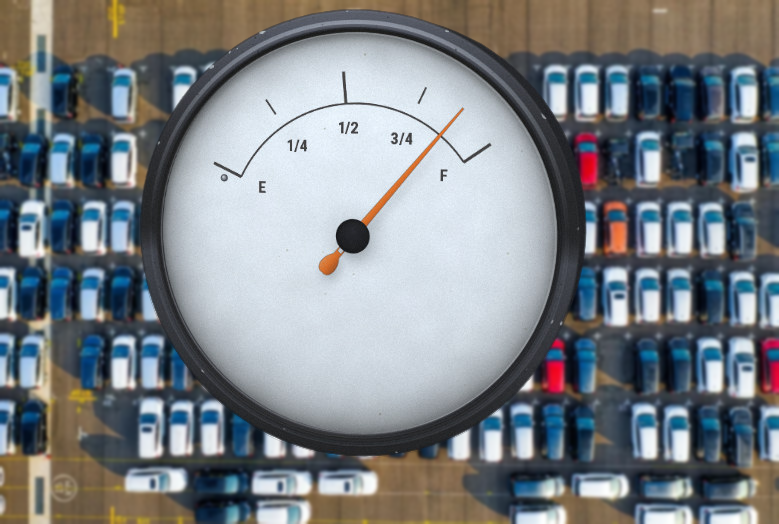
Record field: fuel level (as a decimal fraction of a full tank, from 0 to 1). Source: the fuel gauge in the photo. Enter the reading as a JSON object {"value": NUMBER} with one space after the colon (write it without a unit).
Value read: {"value": 0.875}
